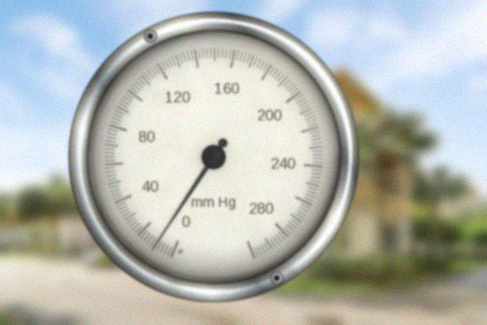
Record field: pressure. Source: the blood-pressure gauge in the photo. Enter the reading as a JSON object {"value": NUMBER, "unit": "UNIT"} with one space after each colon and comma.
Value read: {"value": 10, "unit": "mmHg"}
